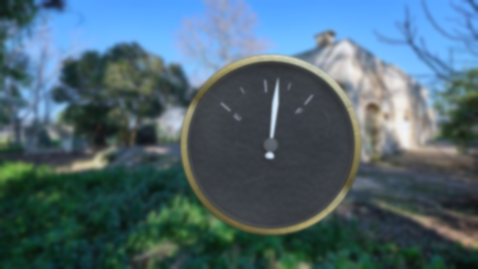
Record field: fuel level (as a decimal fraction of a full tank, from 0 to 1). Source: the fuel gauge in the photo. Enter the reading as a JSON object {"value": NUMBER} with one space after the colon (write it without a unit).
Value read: {"value": 0.625}
